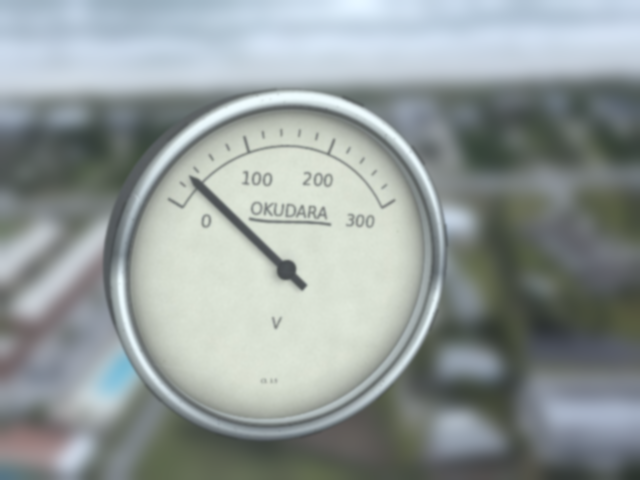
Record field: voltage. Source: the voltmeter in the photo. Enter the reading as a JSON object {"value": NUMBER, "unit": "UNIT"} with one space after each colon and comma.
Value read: {"value": 30, "unit": "V"}
